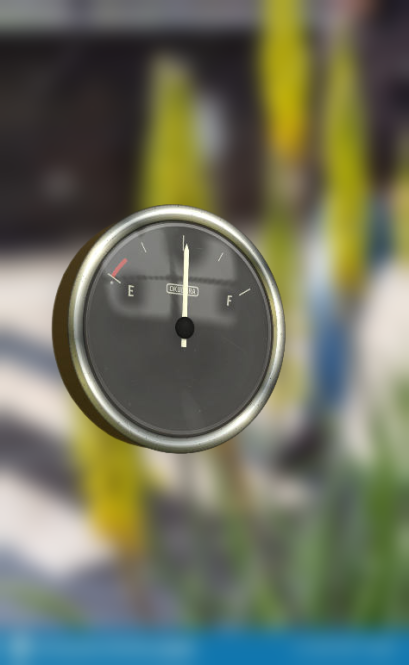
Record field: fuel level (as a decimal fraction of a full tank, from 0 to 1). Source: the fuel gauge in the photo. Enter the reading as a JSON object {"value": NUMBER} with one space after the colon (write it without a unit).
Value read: {"value": 0.5}
